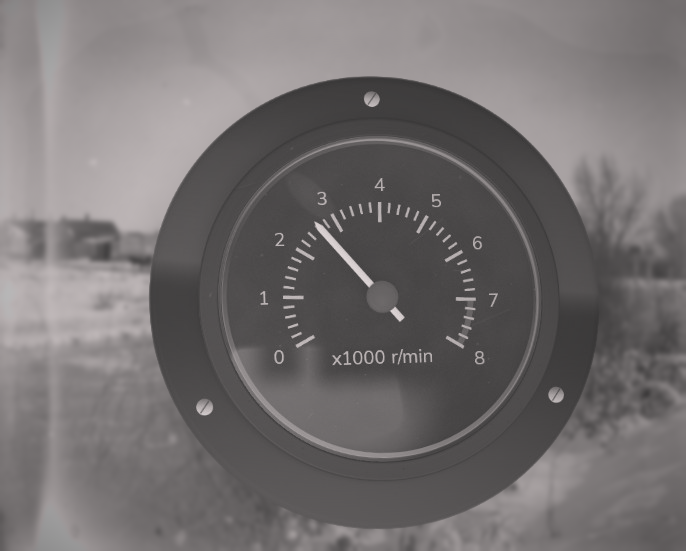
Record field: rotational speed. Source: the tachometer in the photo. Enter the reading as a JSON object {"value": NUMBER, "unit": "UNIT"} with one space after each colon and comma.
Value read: {"value": 2600, "unit": "rpm"}
